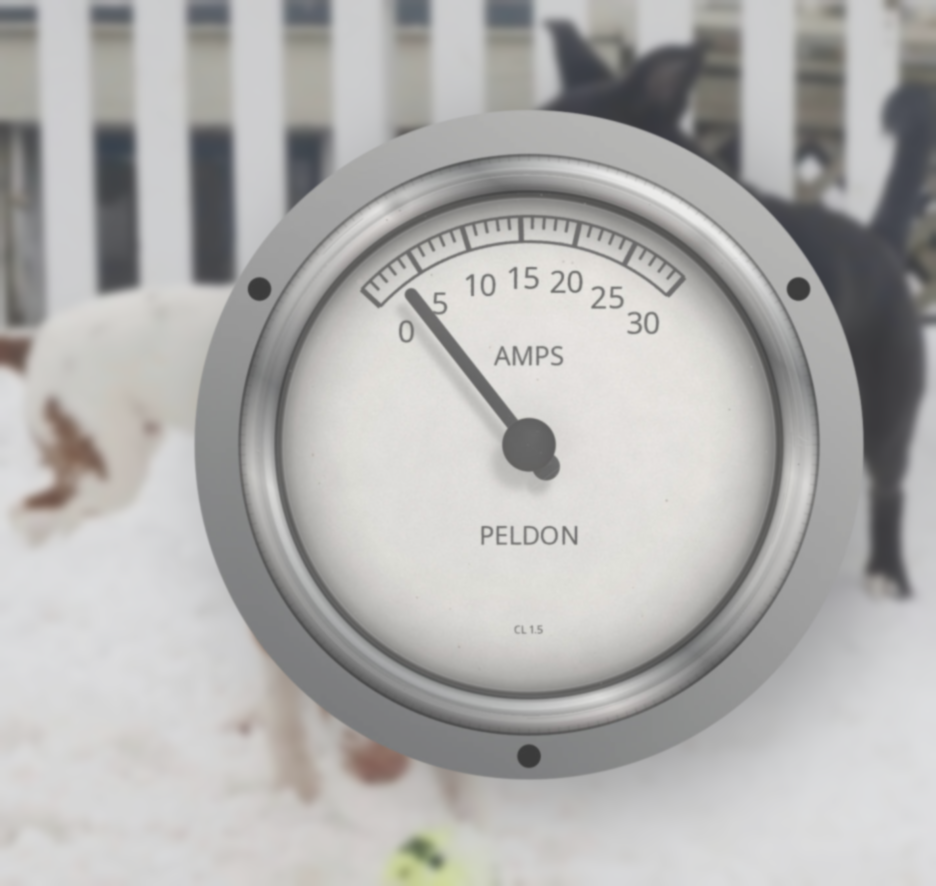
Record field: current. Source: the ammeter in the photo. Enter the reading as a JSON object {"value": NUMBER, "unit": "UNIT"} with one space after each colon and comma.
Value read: {"value": 3, "unit": "A"}
